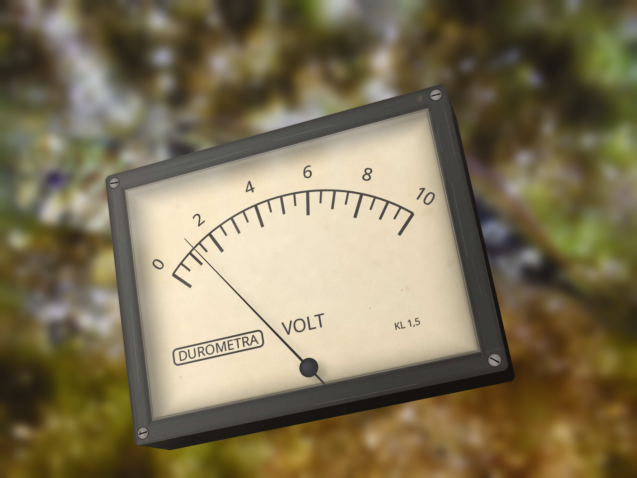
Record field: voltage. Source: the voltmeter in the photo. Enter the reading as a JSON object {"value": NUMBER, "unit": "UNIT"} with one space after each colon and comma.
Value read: {"value": 1.25, "unit": "V"}
